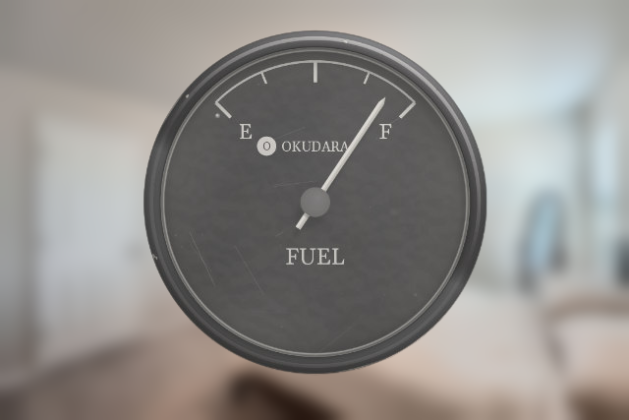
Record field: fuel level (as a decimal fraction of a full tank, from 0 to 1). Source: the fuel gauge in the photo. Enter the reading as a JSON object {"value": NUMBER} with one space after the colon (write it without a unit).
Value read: {"value": 0.875}
